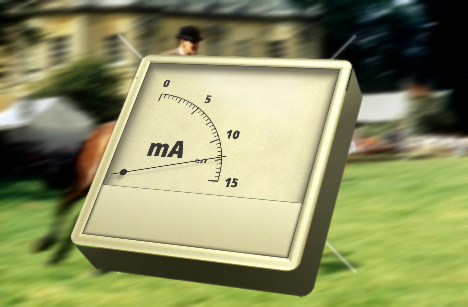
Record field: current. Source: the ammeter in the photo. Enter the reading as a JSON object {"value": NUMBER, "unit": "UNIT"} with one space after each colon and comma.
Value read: {"value": 12.5, "unit": "mA"}
